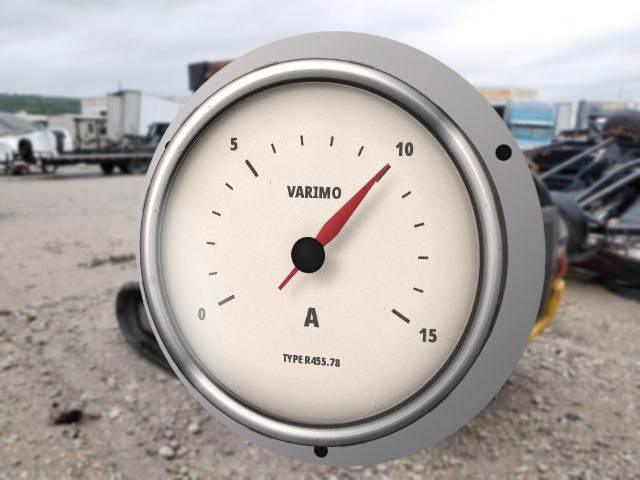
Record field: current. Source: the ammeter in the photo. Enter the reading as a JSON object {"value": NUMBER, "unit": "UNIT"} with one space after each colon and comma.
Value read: {"value": 10, "unit": "A"}
